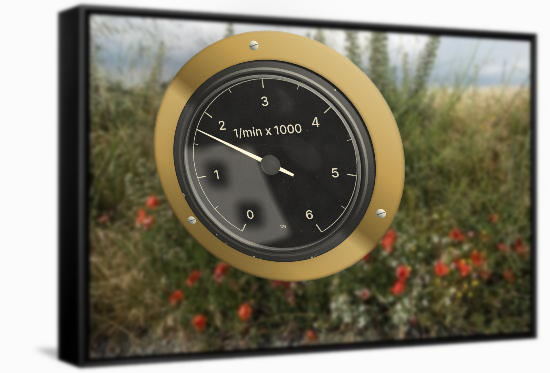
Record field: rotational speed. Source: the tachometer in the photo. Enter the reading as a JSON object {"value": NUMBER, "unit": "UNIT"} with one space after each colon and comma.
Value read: {"value": 1750, "unit": "rpm"}
